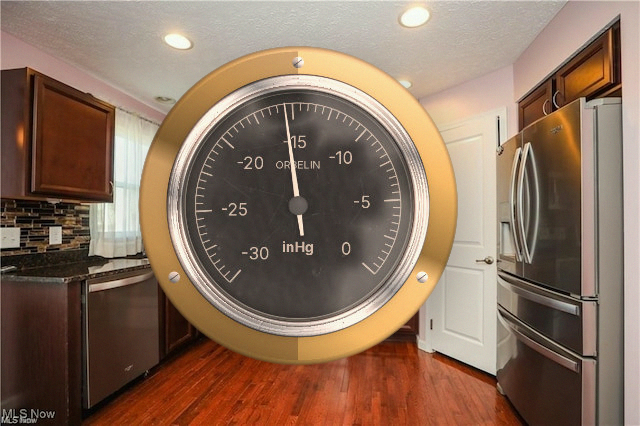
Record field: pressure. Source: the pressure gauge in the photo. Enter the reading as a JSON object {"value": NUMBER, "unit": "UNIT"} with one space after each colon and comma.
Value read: {"value": -15.5, "unit": "inHg"}
